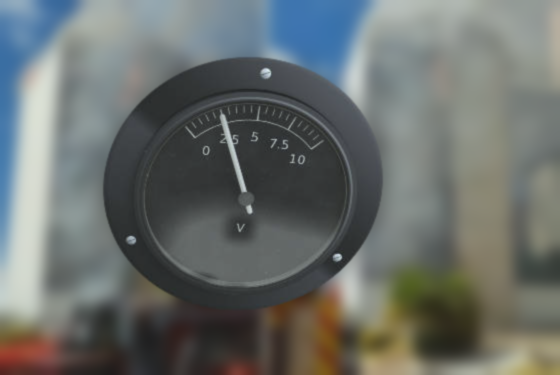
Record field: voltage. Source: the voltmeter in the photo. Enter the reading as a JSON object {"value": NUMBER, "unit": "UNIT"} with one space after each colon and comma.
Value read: {"value": 2.5, "unit": "V"}
